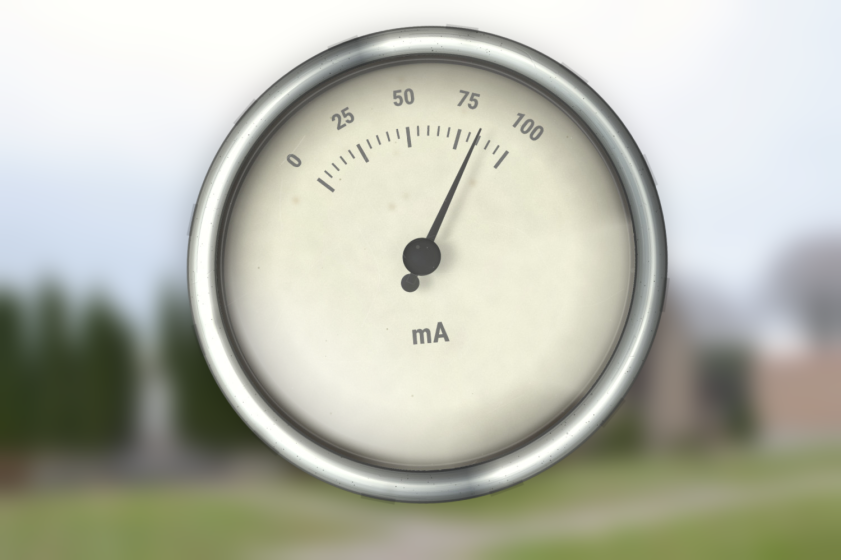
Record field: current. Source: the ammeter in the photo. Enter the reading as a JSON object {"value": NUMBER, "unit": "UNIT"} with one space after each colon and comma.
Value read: {"value": 85, "unit": "mA"}
